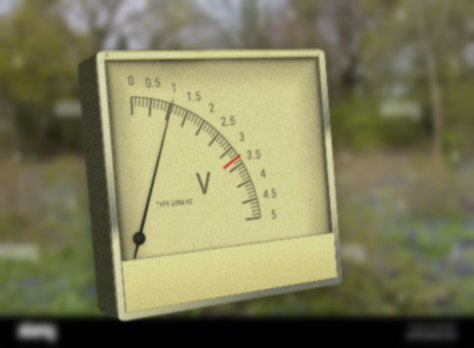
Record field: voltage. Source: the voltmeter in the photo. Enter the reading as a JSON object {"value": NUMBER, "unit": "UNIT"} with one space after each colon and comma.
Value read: {"value": 1, "unit": "V"}
